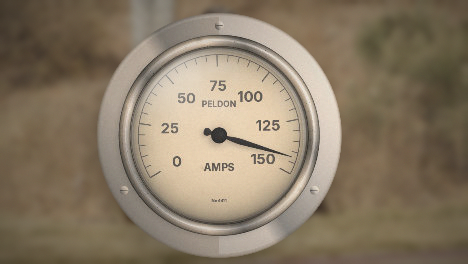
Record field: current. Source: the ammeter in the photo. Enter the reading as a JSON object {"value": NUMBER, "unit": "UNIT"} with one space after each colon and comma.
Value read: {"value": 142.5, "unit": "A"}
